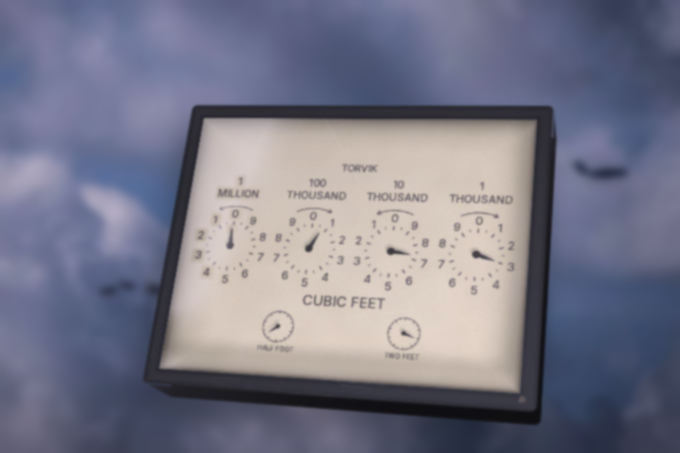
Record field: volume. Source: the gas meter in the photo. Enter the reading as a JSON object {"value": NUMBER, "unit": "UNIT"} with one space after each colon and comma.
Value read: {"value": 7300, "unit": "ft³"}
